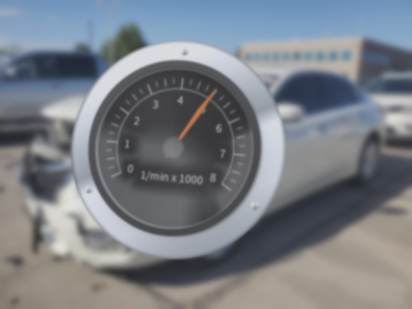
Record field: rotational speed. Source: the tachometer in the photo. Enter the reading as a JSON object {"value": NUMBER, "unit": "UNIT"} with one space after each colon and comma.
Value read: {"value": 5000, "unit": "rpm"}
